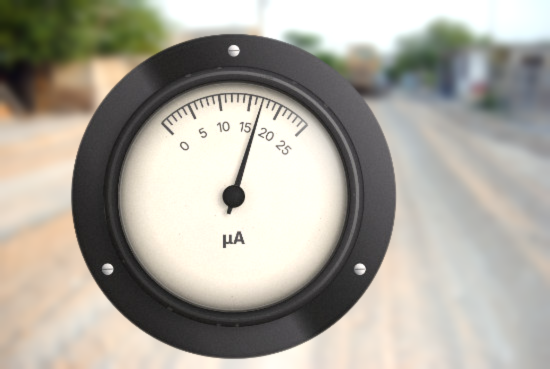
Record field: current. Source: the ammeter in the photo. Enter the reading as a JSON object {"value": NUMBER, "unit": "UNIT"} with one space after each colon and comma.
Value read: {"value": 17, "unit": "µA"}
